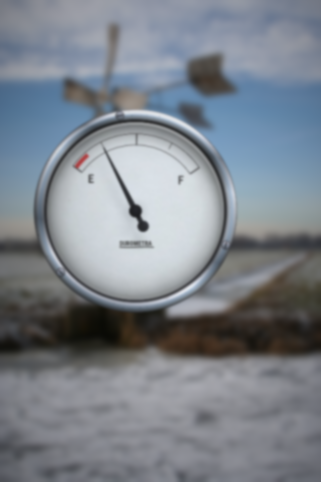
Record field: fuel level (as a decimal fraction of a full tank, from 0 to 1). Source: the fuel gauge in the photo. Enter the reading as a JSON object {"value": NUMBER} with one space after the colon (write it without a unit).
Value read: {"value": 0.25}
